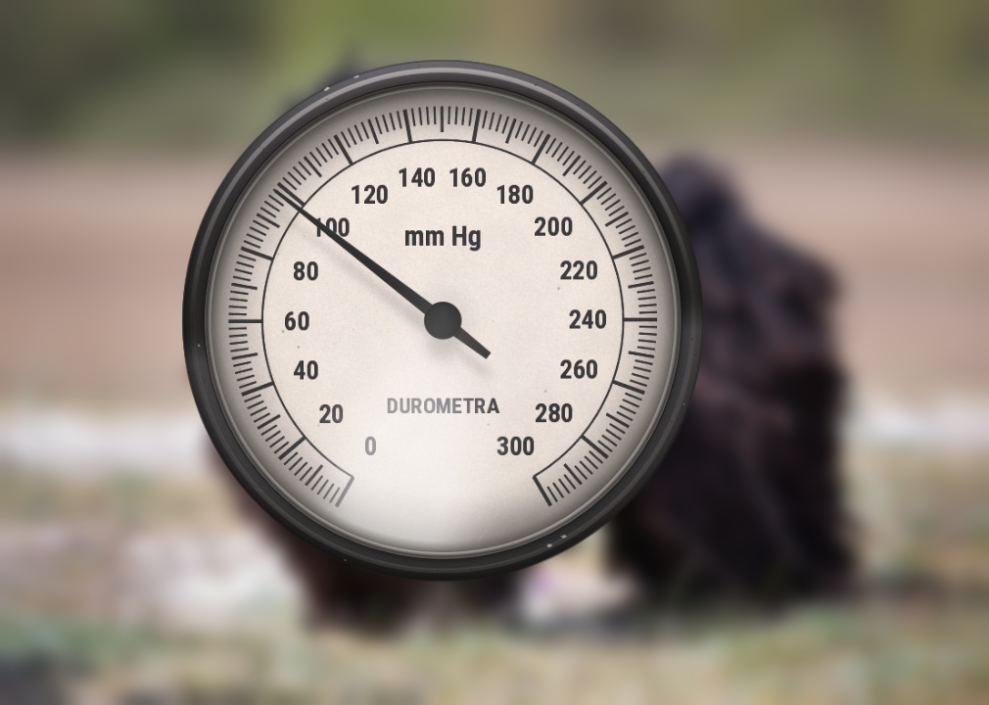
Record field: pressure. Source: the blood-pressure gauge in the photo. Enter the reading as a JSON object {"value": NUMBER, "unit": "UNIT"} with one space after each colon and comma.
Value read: {"value": 98, "unit": "mmHg"}
